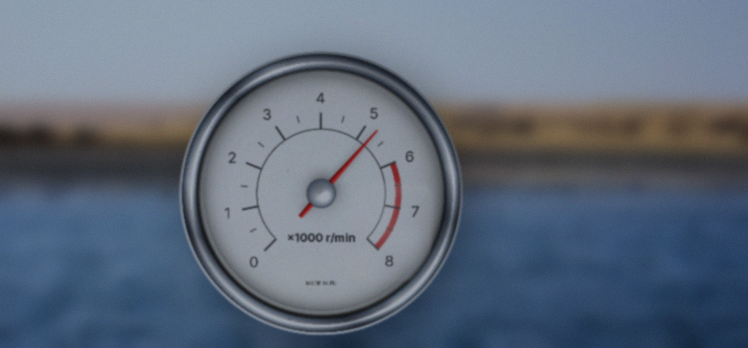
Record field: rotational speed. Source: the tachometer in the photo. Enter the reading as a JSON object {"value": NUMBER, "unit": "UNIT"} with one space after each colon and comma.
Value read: {"value": 5250, "unit": "rpm"}
